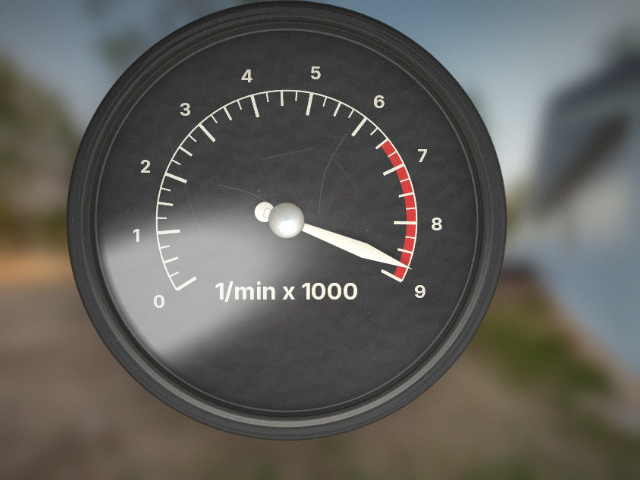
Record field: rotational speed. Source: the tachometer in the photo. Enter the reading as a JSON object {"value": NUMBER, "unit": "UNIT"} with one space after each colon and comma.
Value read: {"value": 8750, "unit": "rpm"}
